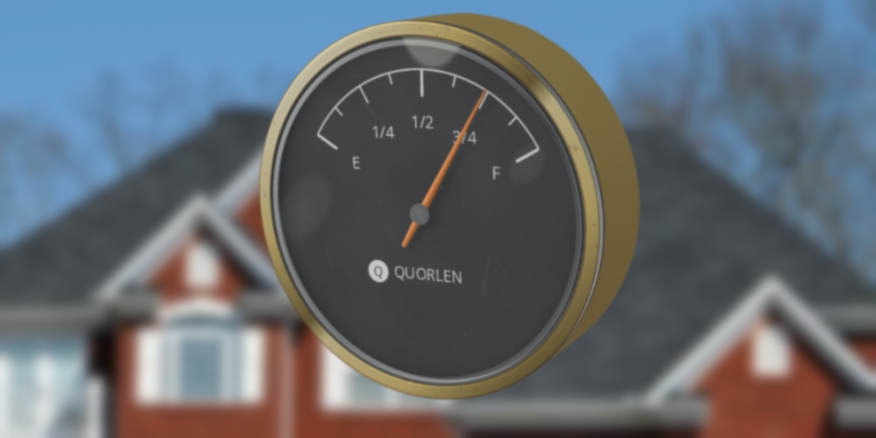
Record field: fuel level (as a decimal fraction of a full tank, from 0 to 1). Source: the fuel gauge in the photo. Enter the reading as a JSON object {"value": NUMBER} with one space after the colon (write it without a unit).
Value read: {"value": 0.75}
